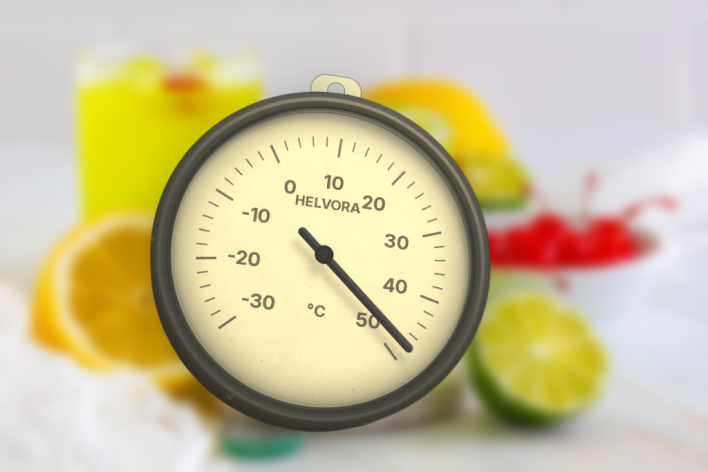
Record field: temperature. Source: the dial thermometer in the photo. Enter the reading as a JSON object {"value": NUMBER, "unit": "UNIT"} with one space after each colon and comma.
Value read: {"value": 48, "unit": "°C"}
